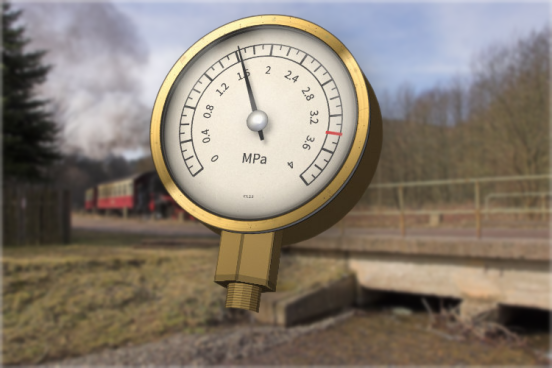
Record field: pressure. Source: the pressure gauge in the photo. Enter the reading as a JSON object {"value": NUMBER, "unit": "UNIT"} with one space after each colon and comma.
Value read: {"value": 1.65, "unit": "MPa"}
